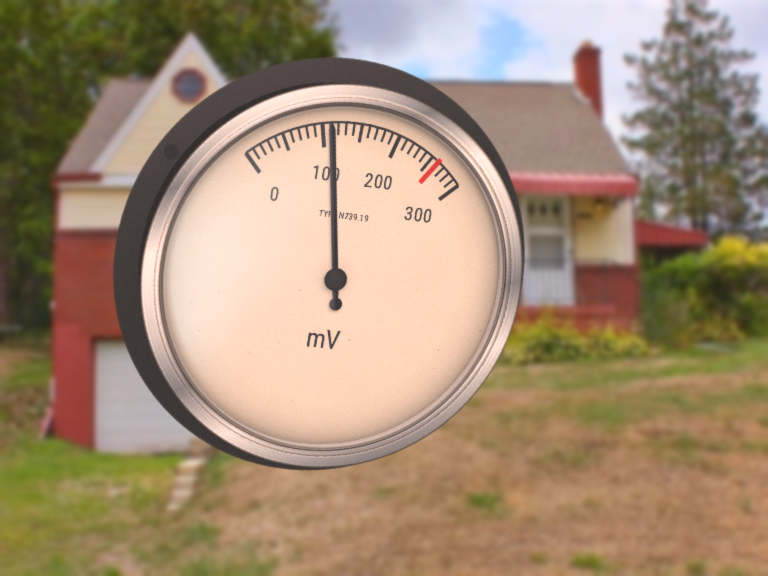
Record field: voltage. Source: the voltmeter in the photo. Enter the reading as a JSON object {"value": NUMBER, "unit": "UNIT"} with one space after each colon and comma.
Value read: {"value": 110, "unit": "mV"}
